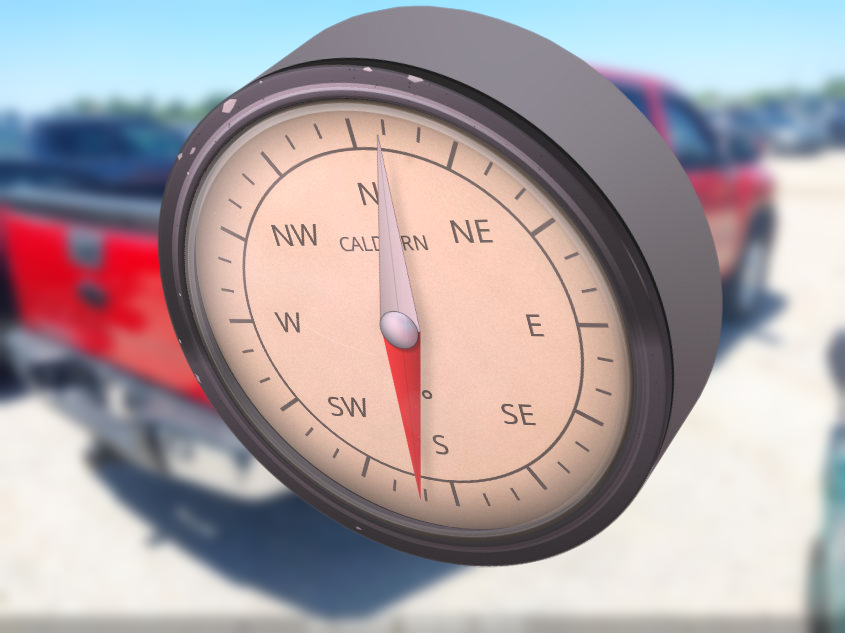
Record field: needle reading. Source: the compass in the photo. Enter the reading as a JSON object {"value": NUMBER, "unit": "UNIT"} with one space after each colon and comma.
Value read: {"value": 190, "unit": "°"}
